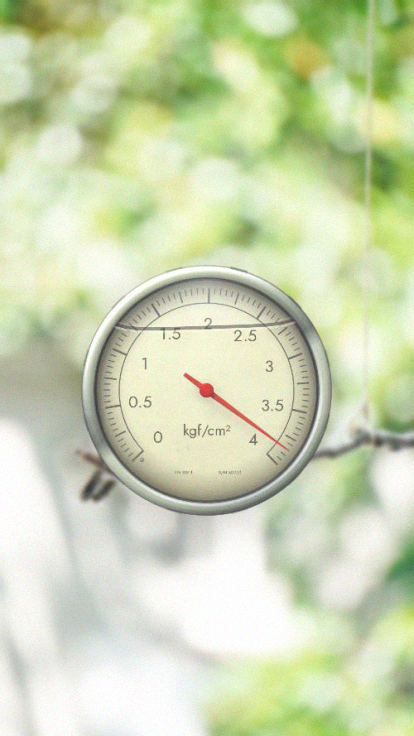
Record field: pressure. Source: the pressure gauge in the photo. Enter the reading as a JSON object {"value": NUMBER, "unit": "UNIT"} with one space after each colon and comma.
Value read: {"value": 3.85, "unit": "kg/cm²"}
